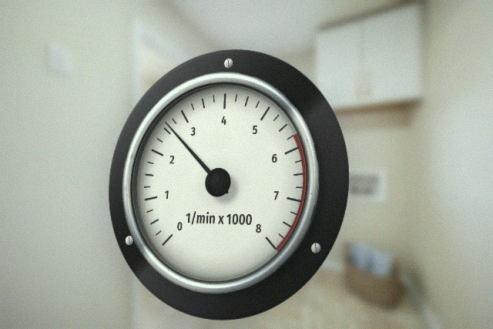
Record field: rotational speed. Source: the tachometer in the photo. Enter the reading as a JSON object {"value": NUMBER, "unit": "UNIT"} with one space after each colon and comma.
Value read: {"value": 2625, "unit": "rpm"}
